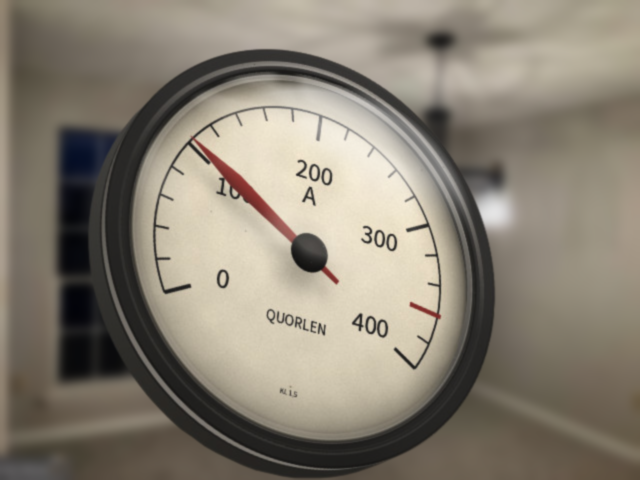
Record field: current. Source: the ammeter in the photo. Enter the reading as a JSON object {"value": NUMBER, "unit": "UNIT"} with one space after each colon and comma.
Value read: {"value": 100, "unit": "A"}
